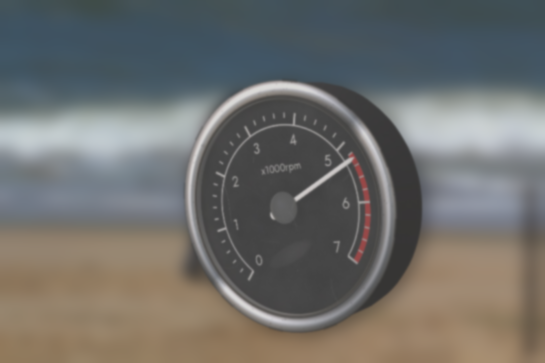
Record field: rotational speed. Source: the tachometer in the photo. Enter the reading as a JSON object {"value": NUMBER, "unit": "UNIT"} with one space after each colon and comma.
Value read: {"value": 5300, "unit": "rpm"}
